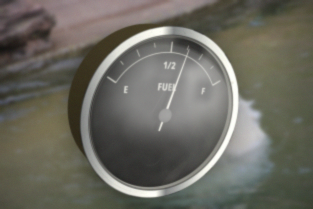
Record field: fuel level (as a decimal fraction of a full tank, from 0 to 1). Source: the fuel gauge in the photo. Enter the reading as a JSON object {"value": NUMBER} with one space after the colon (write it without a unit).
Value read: {"value": 0.625}
